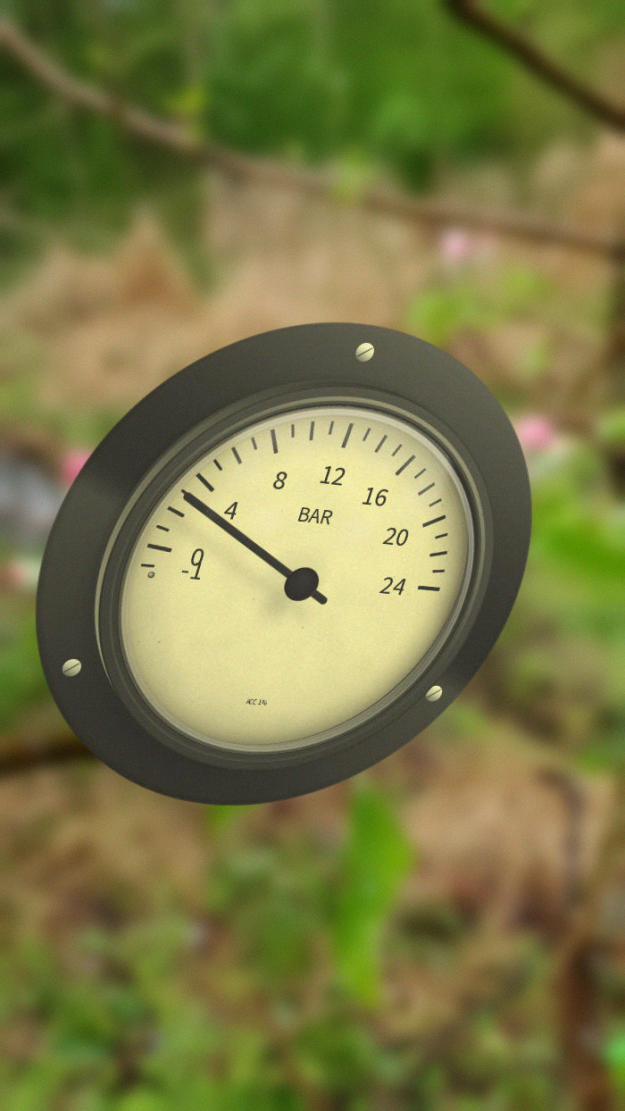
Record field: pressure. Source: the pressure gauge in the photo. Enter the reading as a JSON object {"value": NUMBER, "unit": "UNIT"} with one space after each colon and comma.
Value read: {"value": 3, "unit": "bar"}
